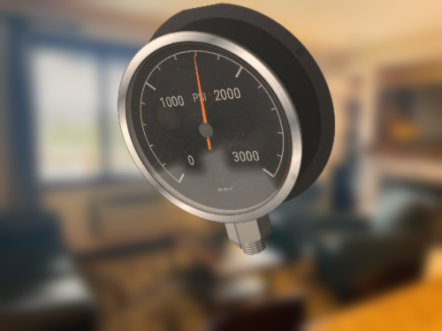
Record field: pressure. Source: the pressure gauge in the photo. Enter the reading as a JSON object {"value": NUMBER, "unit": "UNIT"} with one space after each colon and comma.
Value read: {"value": 1600, "unit": "psi"}
